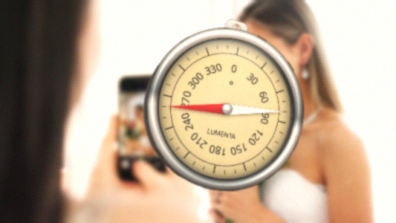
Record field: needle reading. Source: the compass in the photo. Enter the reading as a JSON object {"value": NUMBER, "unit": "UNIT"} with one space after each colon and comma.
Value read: {"value": 260, "unit": "°"}
